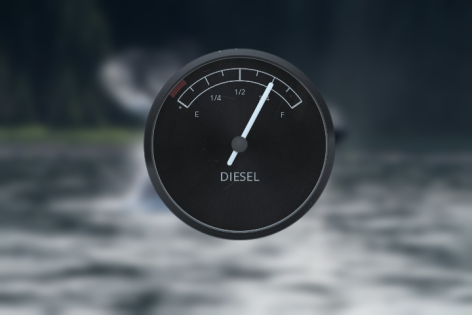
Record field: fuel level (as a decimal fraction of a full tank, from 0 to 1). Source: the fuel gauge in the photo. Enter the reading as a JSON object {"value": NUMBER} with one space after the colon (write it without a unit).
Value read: {"value": 0.75}
